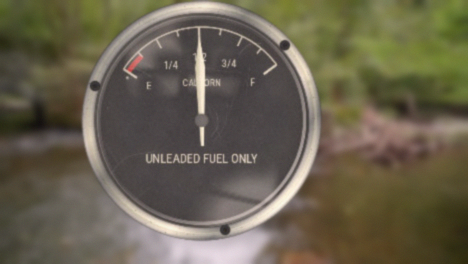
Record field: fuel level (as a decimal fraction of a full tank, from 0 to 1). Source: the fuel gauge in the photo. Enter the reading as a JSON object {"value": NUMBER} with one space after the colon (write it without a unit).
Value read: {"value": 0.5}
